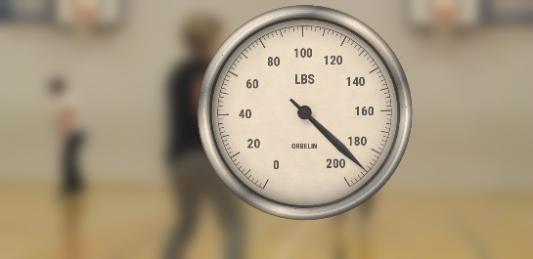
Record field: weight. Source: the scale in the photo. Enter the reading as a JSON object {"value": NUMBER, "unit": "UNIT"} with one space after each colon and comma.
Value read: {"value": 190, "unit": "lb"}
